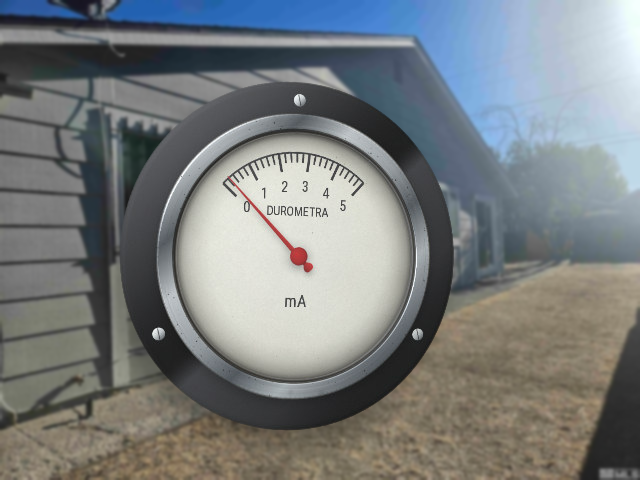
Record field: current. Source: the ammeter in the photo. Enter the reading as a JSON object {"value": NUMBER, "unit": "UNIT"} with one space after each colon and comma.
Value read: {"value": 0.2, "unit": "mA"}
